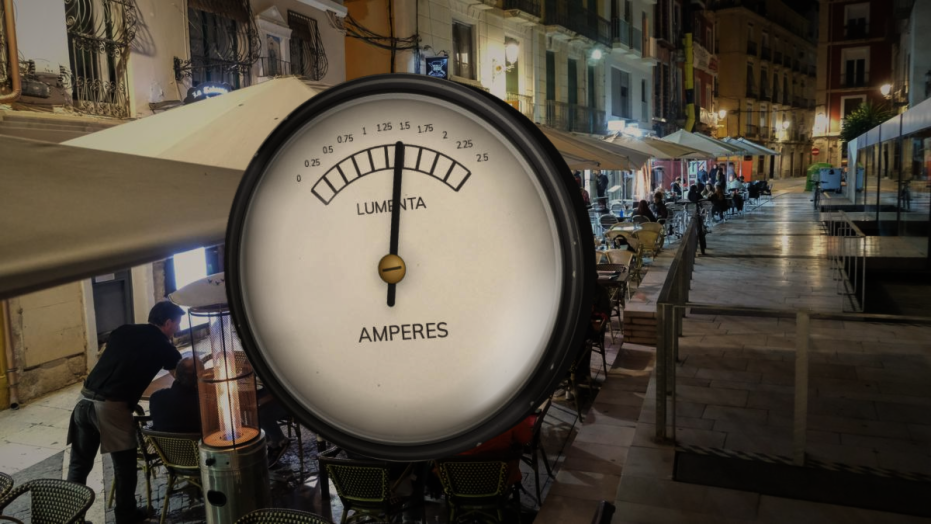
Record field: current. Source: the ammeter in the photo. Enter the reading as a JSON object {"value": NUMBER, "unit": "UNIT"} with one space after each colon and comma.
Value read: {"value": 1.5, "unit": "A"}
